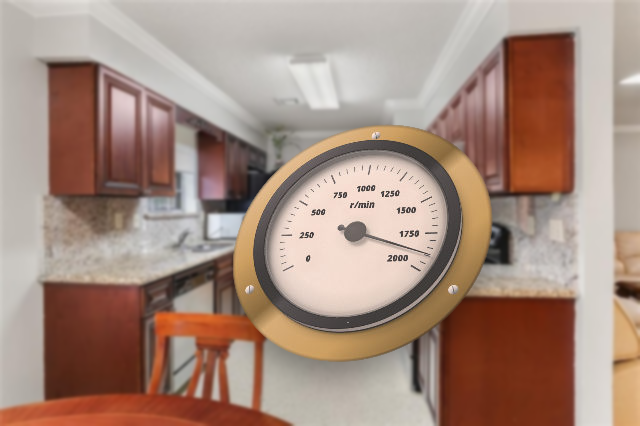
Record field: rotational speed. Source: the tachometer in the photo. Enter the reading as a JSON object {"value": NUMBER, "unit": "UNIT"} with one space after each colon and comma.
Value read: {"value": 1900, "unit": "rpm"}
